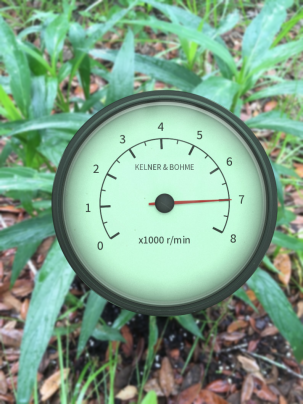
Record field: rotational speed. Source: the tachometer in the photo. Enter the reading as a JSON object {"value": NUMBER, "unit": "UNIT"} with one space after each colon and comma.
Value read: {"value": 7000, "unit": "rpm"}
